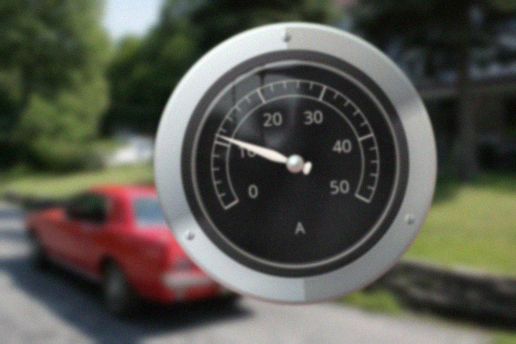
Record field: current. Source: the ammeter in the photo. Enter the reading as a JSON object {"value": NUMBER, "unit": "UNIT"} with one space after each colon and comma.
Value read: {"value": 11, "unit": "A"}
